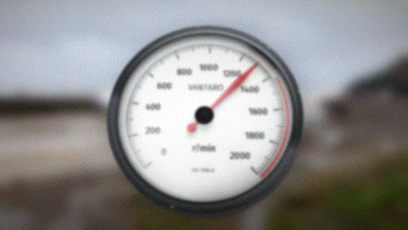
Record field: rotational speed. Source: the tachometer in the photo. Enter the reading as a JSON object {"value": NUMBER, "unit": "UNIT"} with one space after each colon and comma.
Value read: {"value": 1300, "unit": "rpm"}
